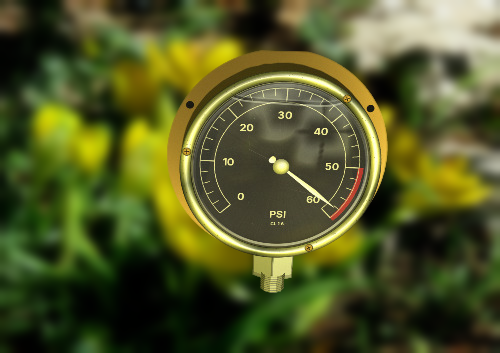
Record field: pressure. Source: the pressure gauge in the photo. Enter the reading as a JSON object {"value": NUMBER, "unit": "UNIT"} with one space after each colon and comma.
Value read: {"value": 58, "unit": "psi"}
